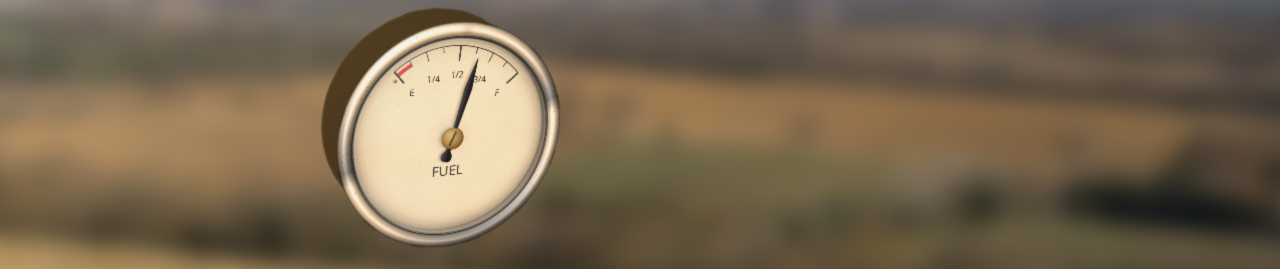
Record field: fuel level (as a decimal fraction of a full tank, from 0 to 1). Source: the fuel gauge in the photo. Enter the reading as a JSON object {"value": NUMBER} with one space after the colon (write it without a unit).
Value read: {"value": 0.625}
